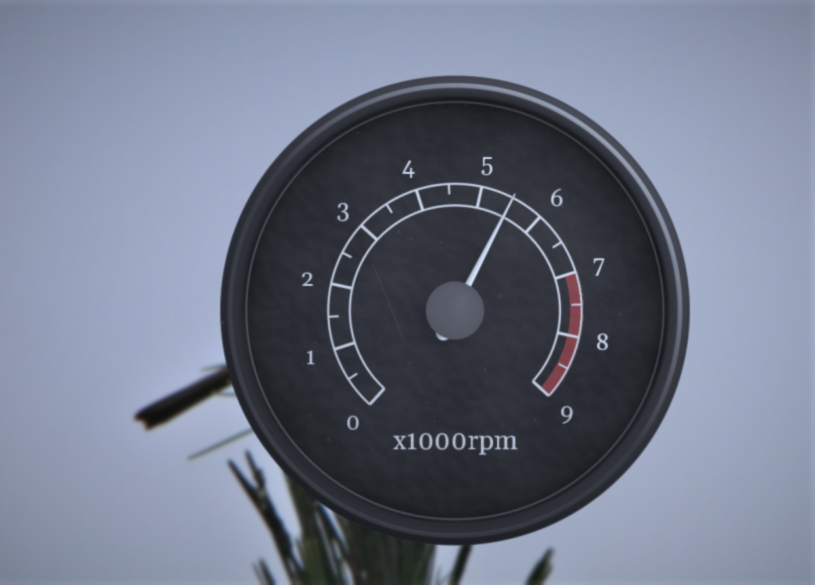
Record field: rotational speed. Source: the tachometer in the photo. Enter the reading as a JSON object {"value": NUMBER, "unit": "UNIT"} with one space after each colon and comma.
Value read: {"value": 5500, "unit": "rpm"}
